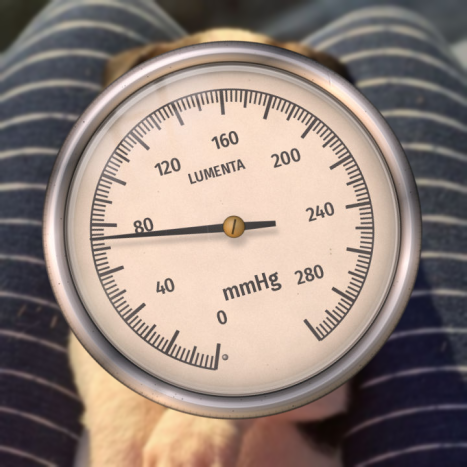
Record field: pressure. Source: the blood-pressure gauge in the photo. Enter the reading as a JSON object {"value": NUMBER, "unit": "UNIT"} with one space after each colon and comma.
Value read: {"value": 74, "unit": "mmHg"}
